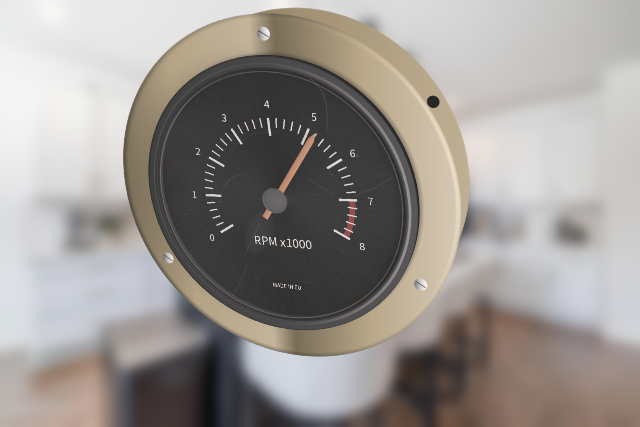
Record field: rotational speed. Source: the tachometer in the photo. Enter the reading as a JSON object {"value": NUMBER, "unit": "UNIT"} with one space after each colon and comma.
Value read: {"value": 5200, "unit": "rpm"}
